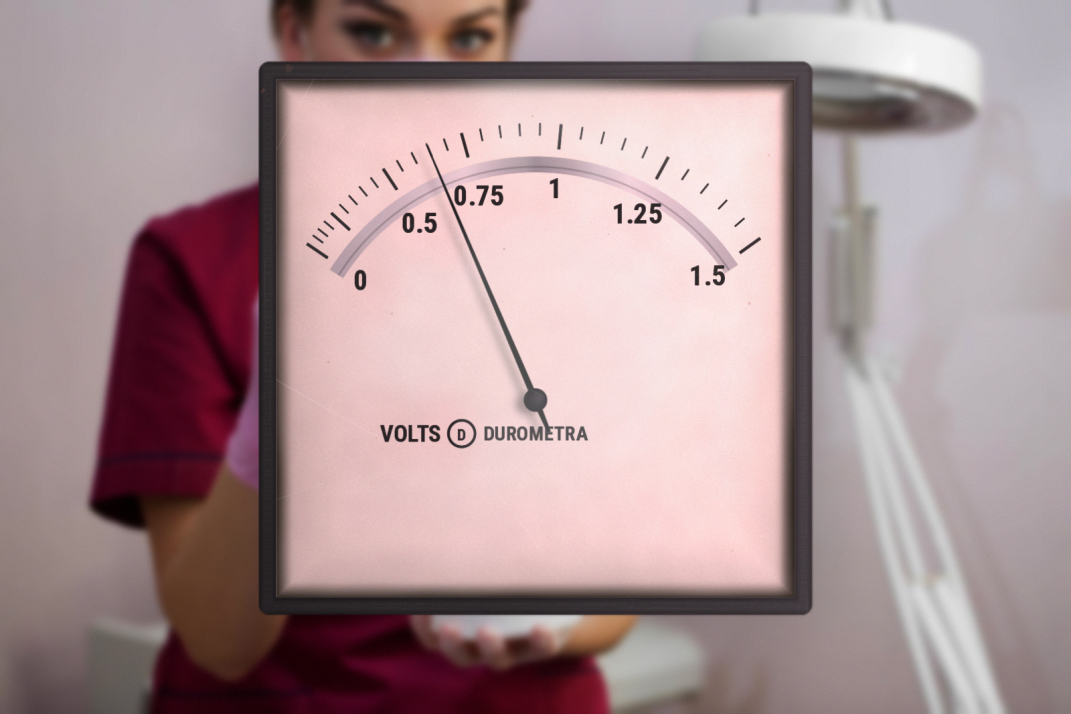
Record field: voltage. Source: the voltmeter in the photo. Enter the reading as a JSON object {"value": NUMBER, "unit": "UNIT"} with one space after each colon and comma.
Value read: {"value": 0.65, "unit": "V"}
